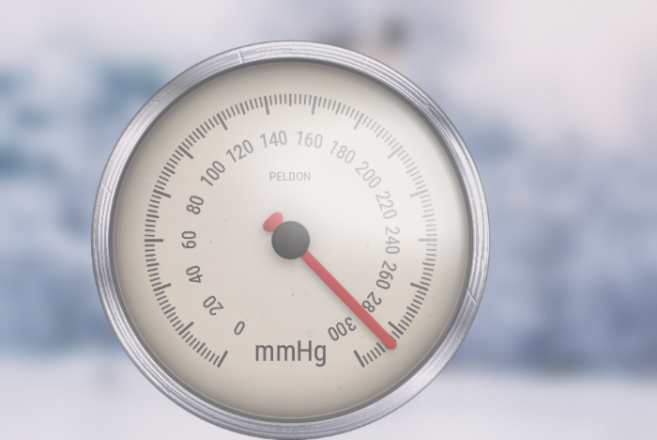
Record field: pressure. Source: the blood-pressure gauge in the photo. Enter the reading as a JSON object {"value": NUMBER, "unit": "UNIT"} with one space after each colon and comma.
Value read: {"value": 286, "unit": "mmHg"}
